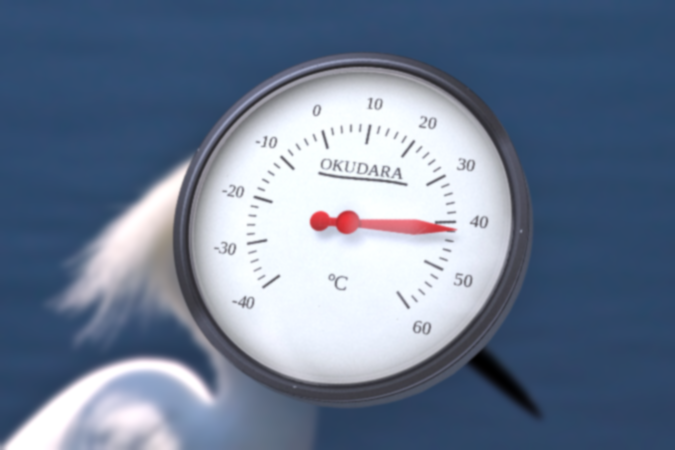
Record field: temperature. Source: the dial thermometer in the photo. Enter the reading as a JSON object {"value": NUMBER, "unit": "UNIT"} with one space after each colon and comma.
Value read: {"value": 42, "unit": "°C"}
